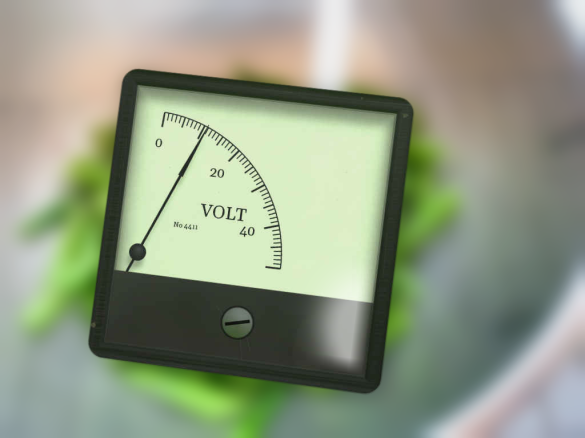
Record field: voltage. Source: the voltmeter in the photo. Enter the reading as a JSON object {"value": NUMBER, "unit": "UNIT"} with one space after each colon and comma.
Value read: {"value": 11, "unit": "V"}
